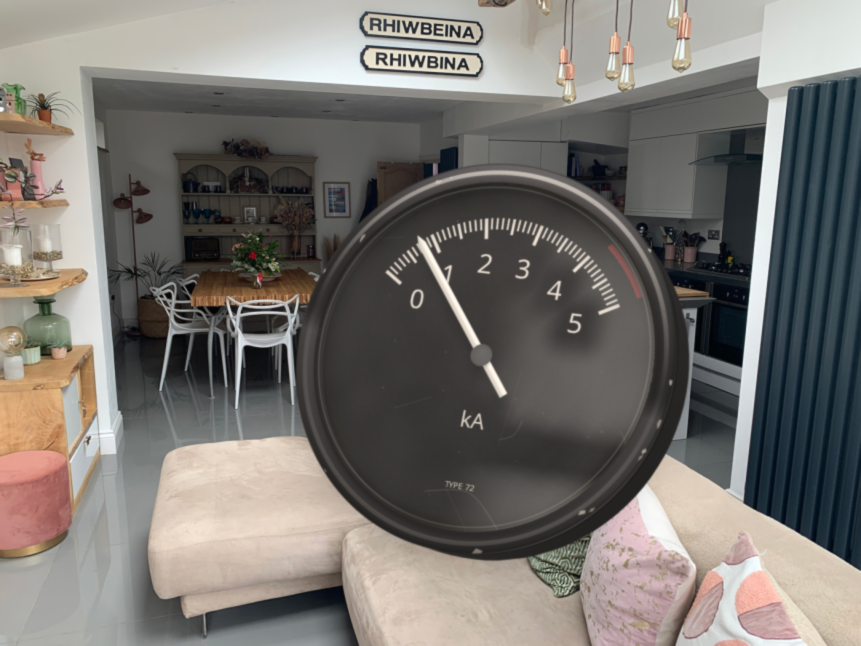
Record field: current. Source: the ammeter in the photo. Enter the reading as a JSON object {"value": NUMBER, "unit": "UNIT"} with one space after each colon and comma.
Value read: {"value": 0.8, "unit": "kA"}
